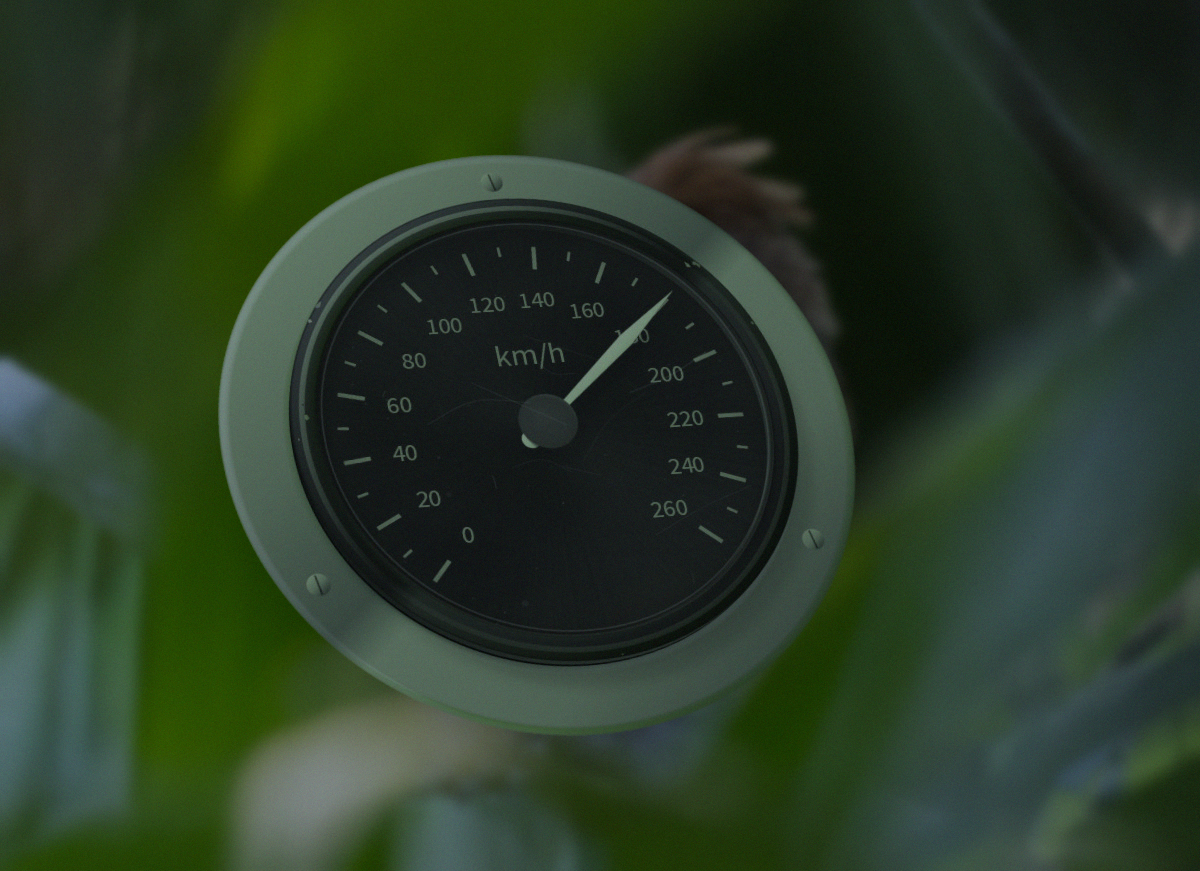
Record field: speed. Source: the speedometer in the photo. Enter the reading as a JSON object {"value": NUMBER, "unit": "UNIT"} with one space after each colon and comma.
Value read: {"value": 180, "unit": "km/h"}
